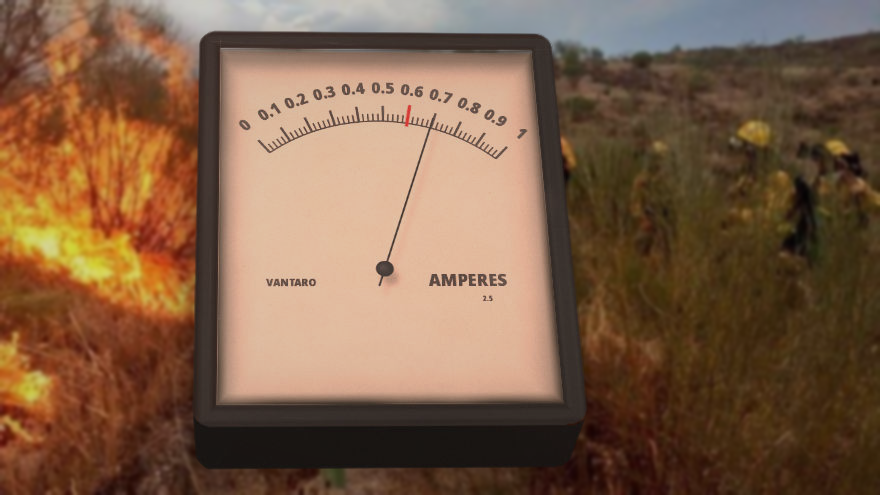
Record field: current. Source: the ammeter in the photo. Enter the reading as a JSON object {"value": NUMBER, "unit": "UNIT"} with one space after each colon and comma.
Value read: {"value": 0.7, "unit": "A"}
